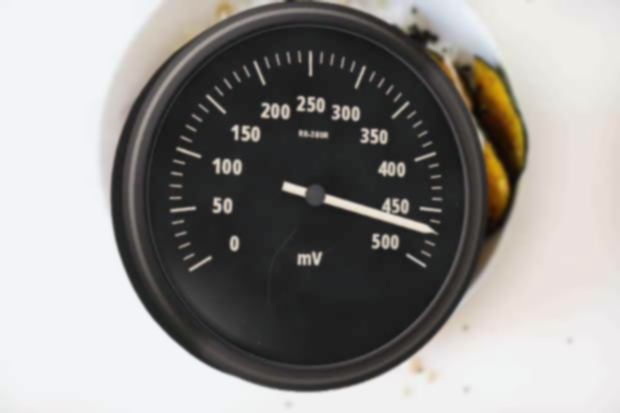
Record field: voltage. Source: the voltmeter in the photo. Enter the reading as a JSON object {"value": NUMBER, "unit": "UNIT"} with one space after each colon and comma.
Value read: {"value": 470, "unit": "mV"}
